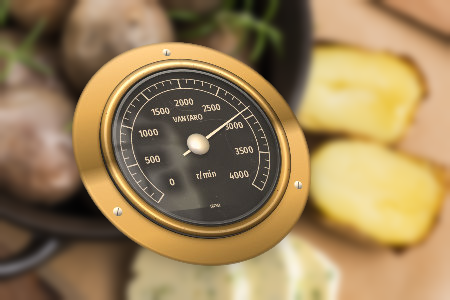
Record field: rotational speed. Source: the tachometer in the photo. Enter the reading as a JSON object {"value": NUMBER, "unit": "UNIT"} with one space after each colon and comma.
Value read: {"value": 2900, "unit": "rpm"}
